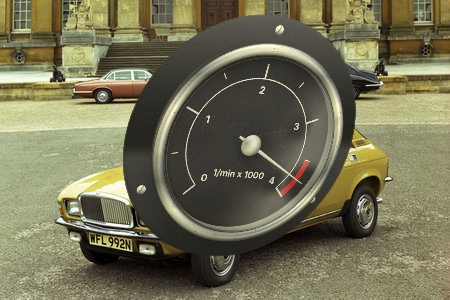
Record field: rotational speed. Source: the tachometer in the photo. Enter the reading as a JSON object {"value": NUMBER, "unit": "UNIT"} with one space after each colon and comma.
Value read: {"value": 3750, "unit": "rpm"}
